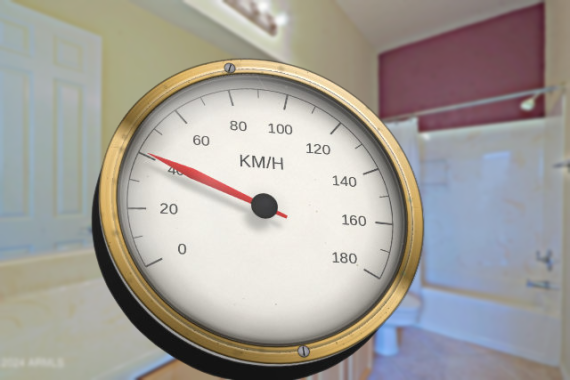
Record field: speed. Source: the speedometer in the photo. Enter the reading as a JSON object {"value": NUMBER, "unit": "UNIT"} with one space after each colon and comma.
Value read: {"value": 40, "unit": "km/h"}
